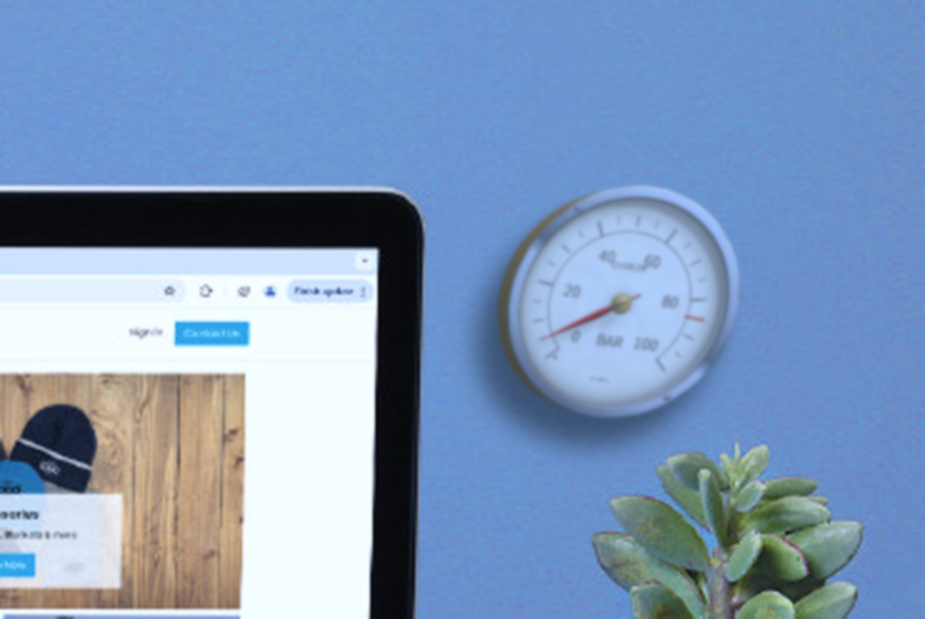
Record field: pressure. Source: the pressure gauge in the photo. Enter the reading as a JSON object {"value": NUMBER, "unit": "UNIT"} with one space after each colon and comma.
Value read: {"value": 5, "unit": "bar"}
